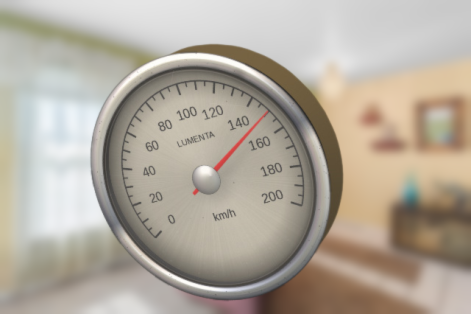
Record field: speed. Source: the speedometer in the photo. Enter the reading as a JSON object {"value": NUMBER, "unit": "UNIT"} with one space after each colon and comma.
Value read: {"value": 150, "unit": "km/h"}
